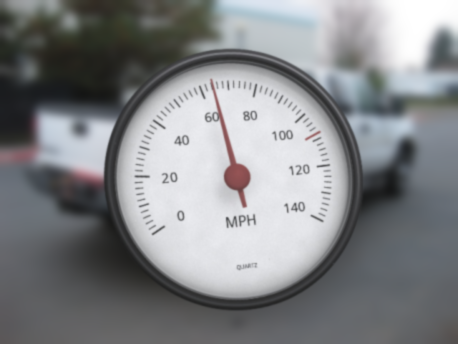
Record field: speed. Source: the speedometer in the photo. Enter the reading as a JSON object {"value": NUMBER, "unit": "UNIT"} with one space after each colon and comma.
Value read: {"value": 64, "unit": "mph"}
